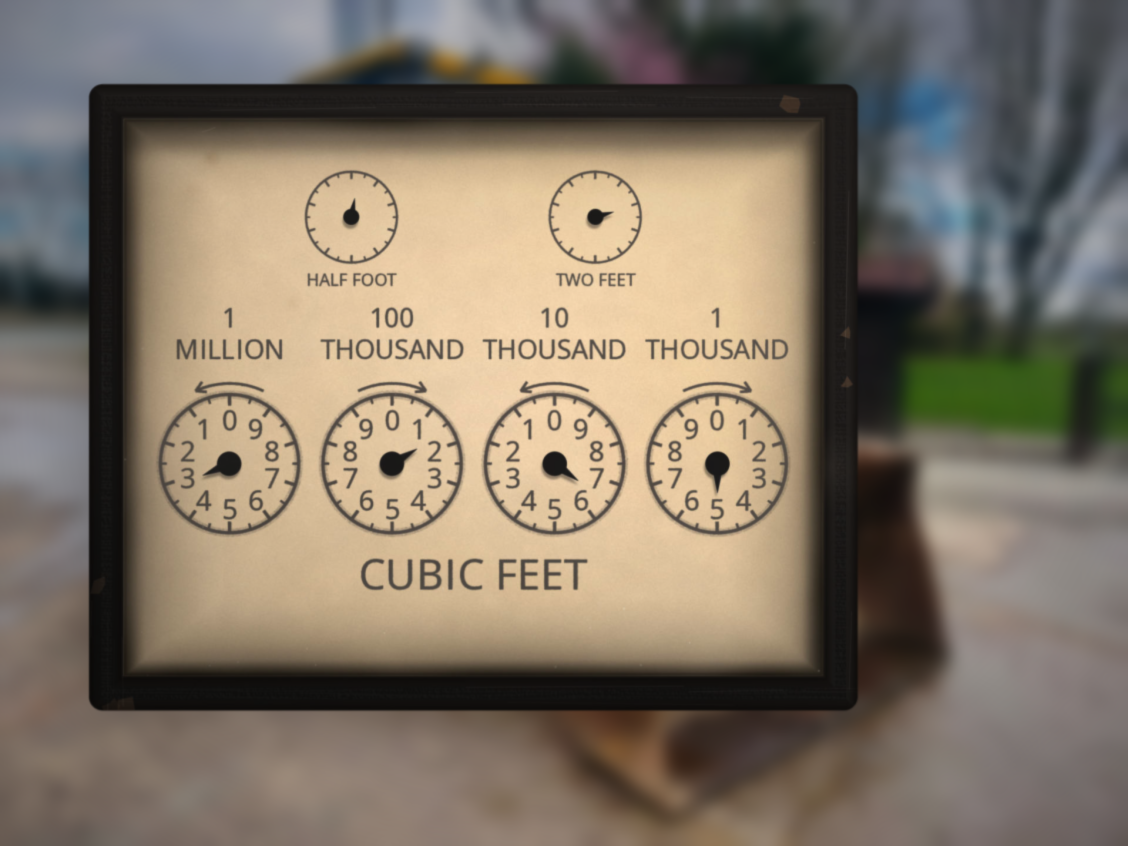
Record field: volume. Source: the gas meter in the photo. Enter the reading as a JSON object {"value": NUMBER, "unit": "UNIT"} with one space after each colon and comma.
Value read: {"value": 316500, "unit": "ft³"}
